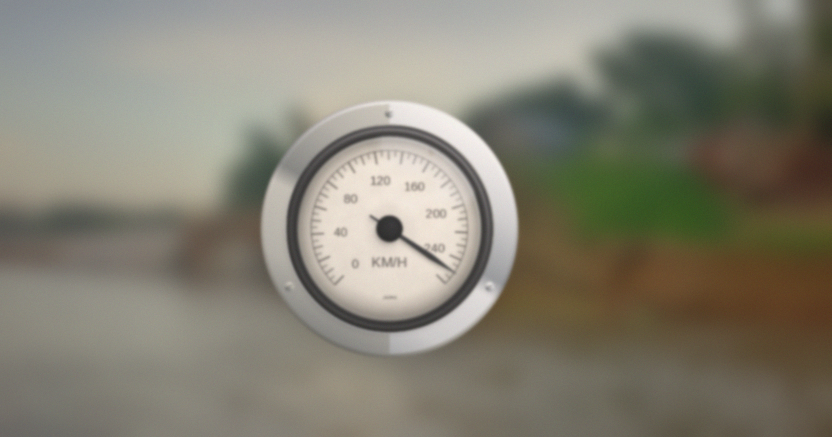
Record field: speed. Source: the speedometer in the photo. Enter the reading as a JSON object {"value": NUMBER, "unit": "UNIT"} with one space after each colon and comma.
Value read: {"value": 250, "unit": "km/h"}
